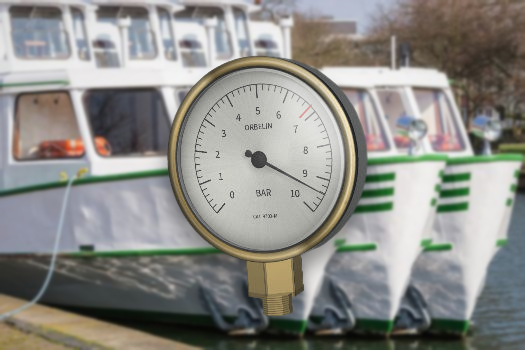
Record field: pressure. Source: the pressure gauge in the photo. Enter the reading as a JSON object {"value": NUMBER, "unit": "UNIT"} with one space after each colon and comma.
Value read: {"value": 9.4, "unit": "bar"}
